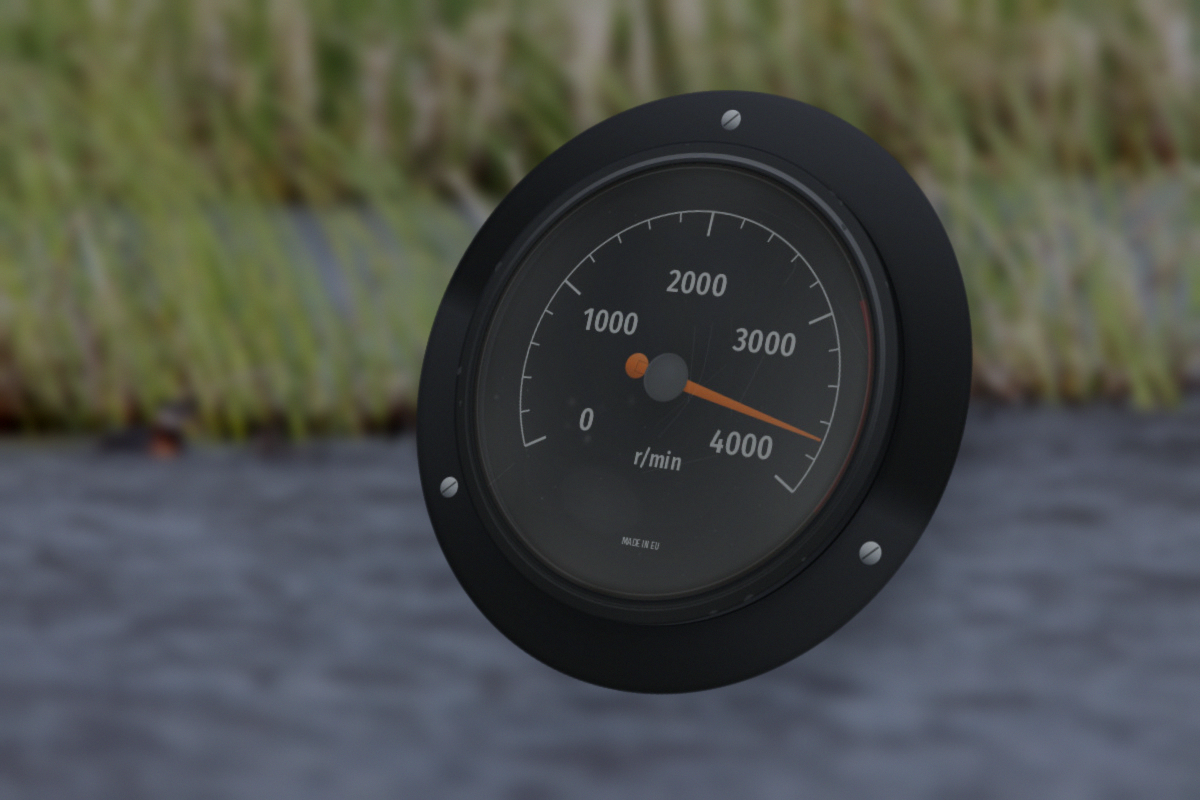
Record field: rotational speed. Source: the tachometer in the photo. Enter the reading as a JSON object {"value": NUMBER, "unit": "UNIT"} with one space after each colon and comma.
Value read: {"value": 3700, "unit": "rpm"}
